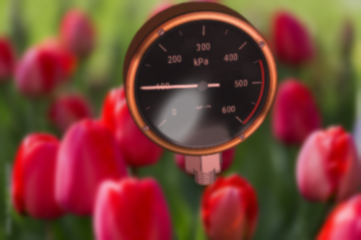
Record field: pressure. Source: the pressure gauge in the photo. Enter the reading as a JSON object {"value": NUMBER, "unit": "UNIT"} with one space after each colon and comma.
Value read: {"value": 100, "unit": "kPa"}
